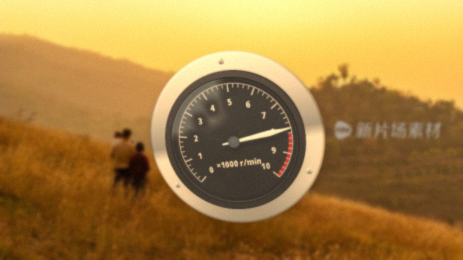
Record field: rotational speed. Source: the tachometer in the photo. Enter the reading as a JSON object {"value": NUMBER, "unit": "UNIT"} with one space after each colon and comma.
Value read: {"value": 8000, "unit": "rpm"}
